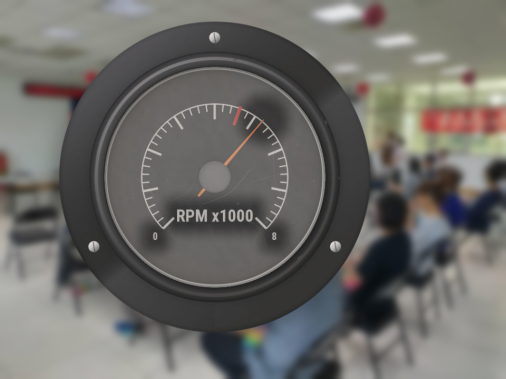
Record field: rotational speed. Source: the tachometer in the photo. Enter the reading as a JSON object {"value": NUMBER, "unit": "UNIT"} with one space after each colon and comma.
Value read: {"value": 5200, "unit": "rpm"}
